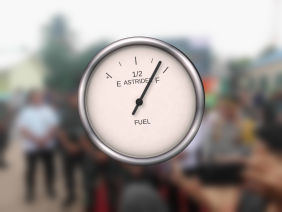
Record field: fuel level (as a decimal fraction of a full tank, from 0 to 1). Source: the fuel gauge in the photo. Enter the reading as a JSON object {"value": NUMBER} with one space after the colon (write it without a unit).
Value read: {"value": 0.875}
